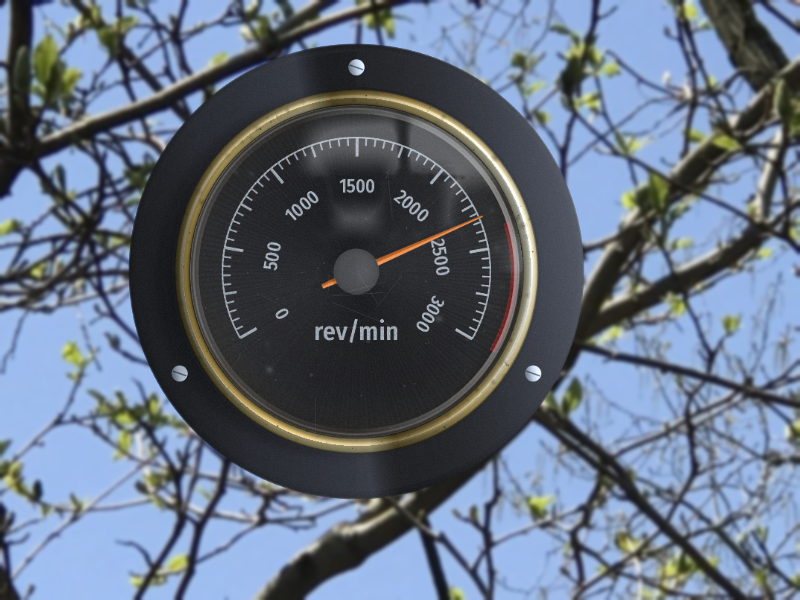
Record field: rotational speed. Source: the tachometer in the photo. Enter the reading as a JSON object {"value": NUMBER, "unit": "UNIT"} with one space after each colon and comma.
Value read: {"value": 2325, "unit": "rpm"}
